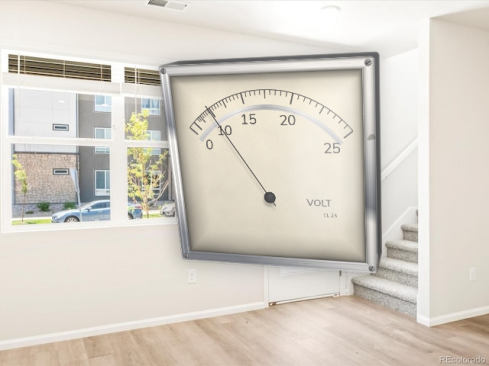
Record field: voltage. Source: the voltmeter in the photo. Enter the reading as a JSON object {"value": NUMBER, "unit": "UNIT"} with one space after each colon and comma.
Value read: {"value": 10, "unit": "V"}
